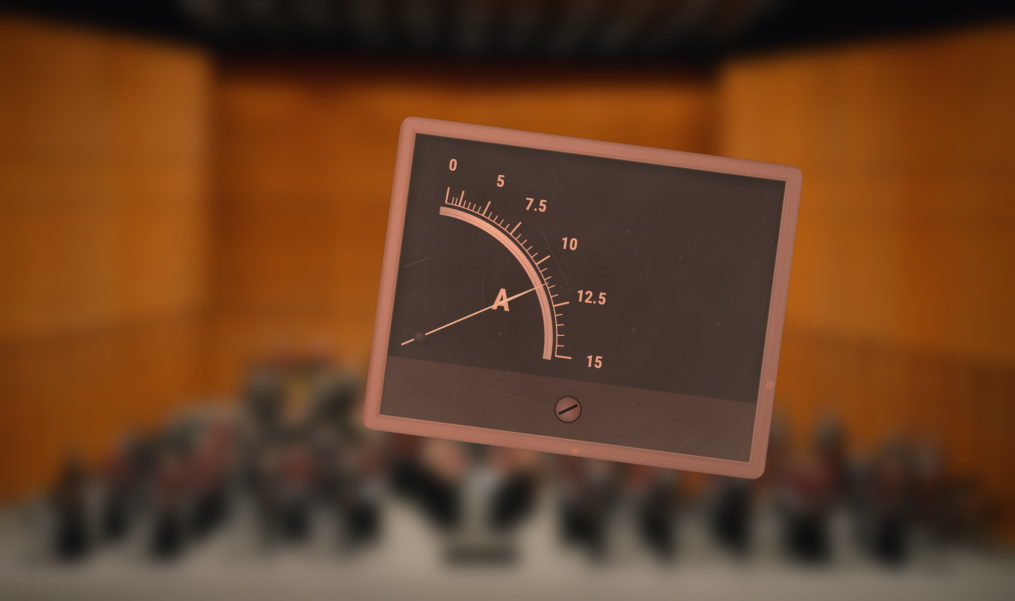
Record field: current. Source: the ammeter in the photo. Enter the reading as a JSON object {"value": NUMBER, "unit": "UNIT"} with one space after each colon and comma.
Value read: {"value": 11.25, "unit": "A"}
